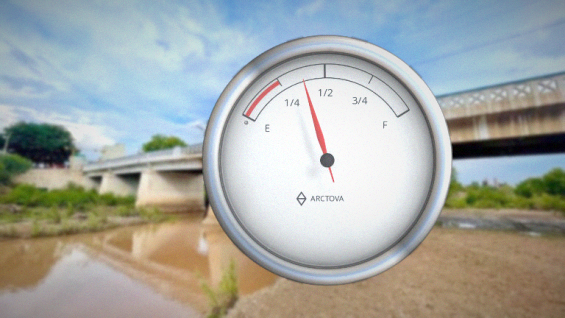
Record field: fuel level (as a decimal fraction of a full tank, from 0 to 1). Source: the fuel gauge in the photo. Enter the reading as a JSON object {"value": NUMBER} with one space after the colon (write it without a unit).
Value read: {"value": 0.375}
